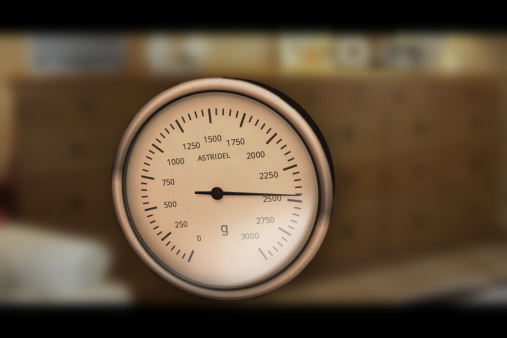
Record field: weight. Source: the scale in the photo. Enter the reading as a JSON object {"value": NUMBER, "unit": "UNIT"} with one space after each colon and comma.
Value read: {"value": 2450, "unit": "g"}
